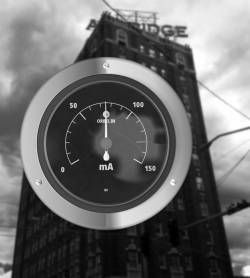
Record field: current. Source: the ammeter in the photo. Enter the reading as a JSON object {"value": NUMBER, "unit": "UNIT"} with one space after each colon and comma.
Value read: {"value": 75, "unit": "mA"}
